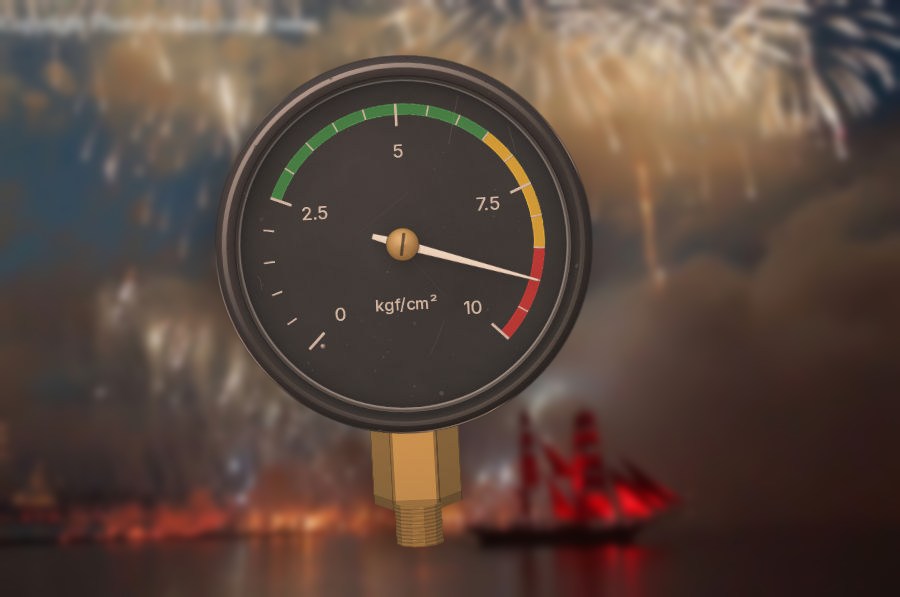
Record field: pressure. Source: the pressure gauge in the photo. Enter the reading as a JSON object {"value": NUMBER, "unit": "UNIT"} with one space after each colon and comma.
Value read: {"value": 9, "unit": "kg/cm²"}
